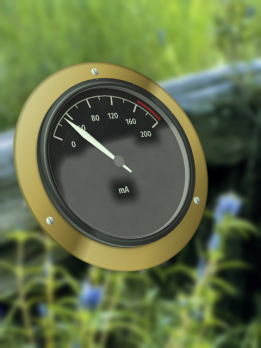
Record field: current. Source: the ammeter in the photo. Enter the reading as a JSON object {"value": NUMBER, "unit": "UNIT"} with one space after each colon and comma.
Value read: {"value": 30, "unit": "mA"}
